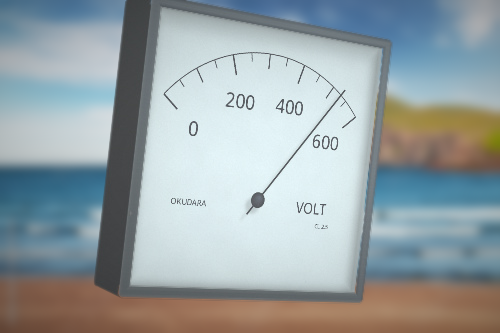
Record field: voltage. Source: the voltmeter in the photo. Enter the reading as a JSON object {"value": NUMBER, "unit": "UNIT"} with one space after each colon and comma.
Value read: {"value": 525, "unit": "V"}
